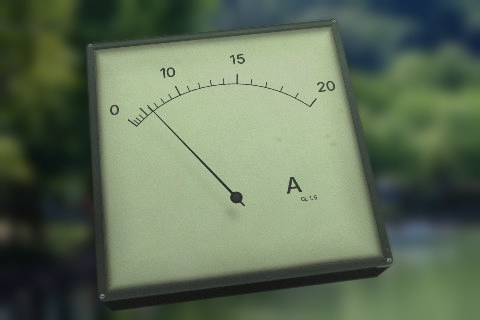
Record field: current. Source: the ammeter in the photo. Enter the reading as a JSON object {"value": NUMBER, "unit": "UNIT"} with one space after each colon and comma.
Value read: {"value": 6, "unit": "A"}
